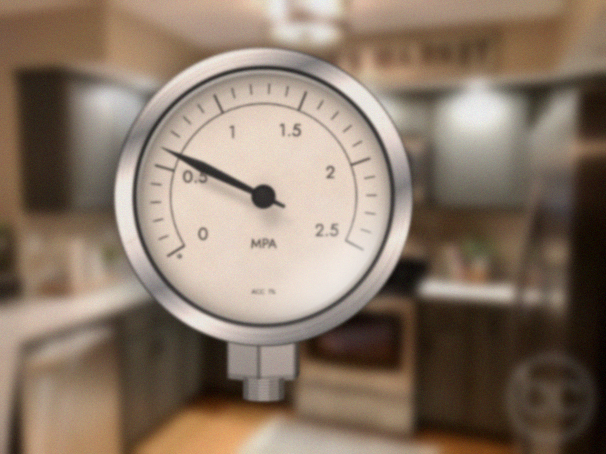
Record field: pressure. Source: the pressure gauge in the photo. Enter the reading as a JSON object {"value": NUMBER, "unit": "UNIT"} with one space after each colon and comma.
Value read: {"value": 0.6, "unit": "MPa"}
